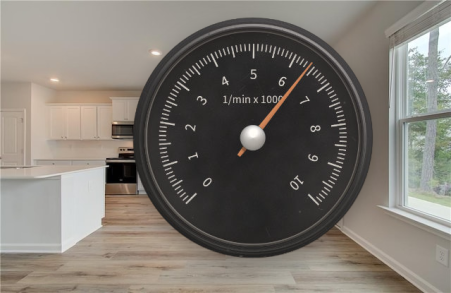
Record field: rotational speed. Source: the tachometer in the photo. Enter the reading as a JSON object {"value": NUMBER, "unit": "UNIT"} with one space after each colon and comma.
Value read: {"value": 6400, "unit": "rpm"}
